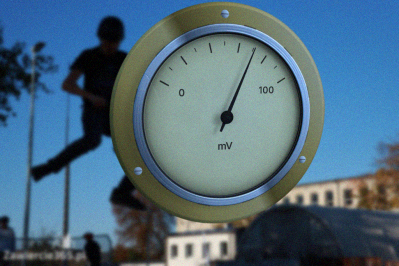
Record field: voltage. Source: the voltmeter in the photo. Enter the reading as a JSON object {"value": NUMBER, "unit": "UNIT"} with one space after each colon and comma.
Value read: {"value": 70, "unit": "mV"}
